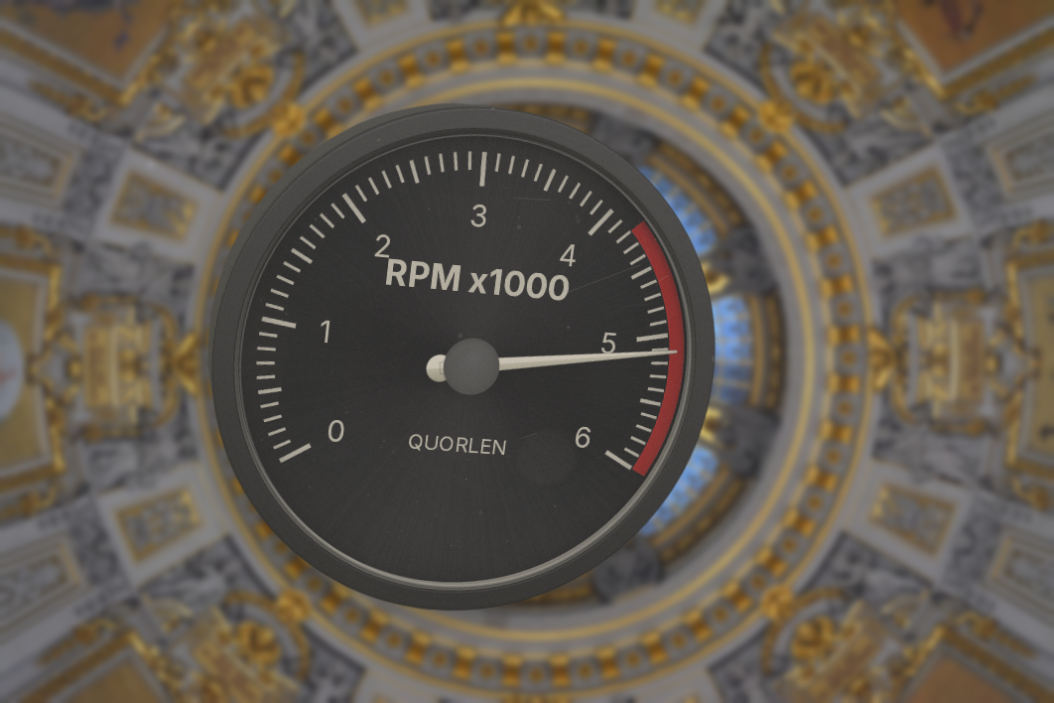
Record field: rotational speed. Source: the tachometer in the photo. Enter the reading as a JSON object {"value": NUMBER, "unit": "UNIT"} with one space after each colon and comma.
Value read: {"value": 5100, "unit": "rpm"}
